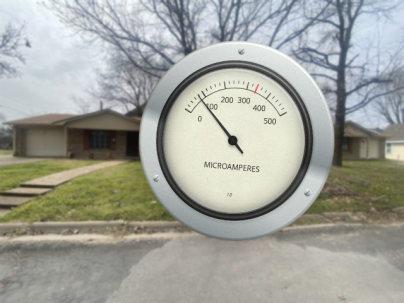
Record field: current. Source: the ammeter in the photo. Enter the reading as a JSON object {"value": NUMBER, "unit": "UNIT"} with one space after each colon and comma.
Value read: {"value": 80, "unit": "µA"}
